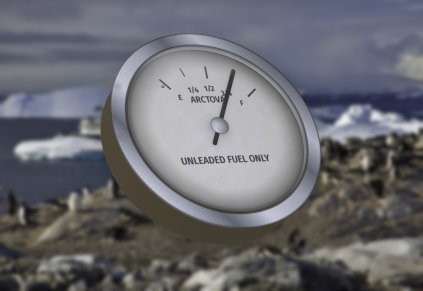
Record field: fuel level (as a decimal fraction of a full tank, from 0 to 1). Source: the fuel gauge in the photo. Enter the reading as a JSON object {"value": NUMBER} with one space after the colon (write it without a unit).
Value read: {"value": 0.75}
